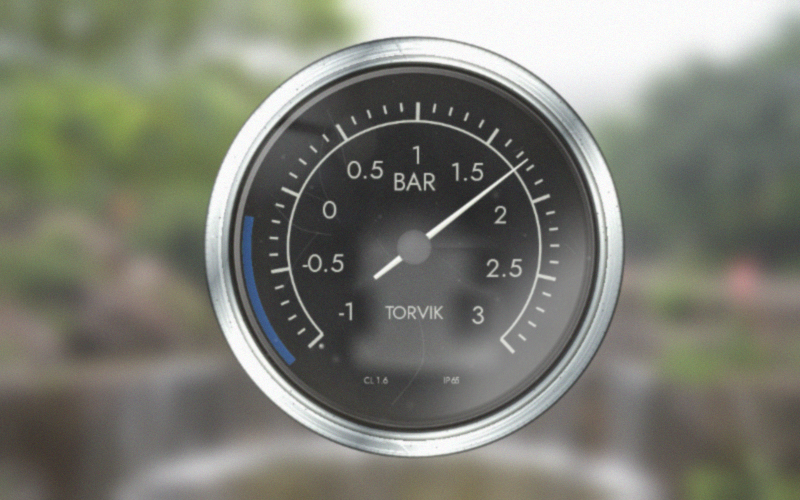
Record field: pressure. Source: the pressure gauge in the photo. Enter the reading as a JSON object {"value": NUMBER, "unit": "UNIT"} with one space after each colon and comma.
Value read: {"value": 1.75, "unit": "bar"}
